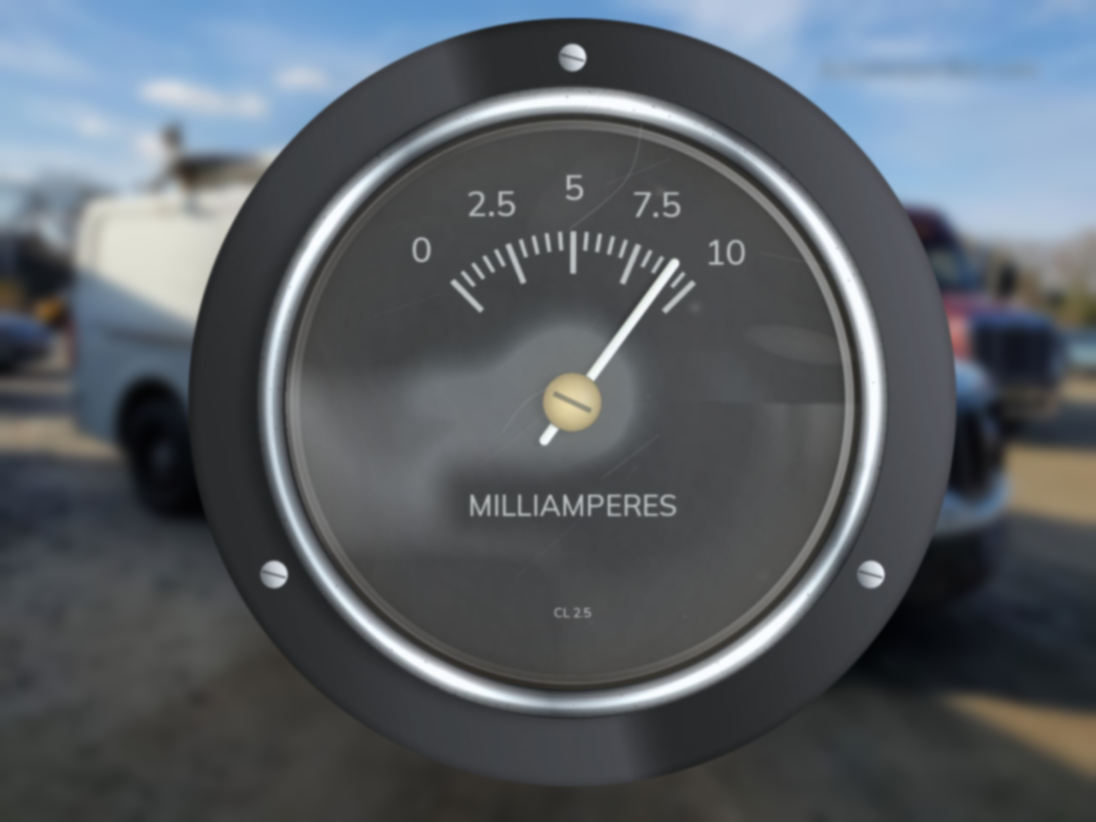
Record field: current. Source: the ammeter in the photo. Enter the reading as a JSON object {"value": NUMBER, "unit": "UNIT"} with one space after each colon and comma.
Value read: {"value": 9, "unit": "mA"}
